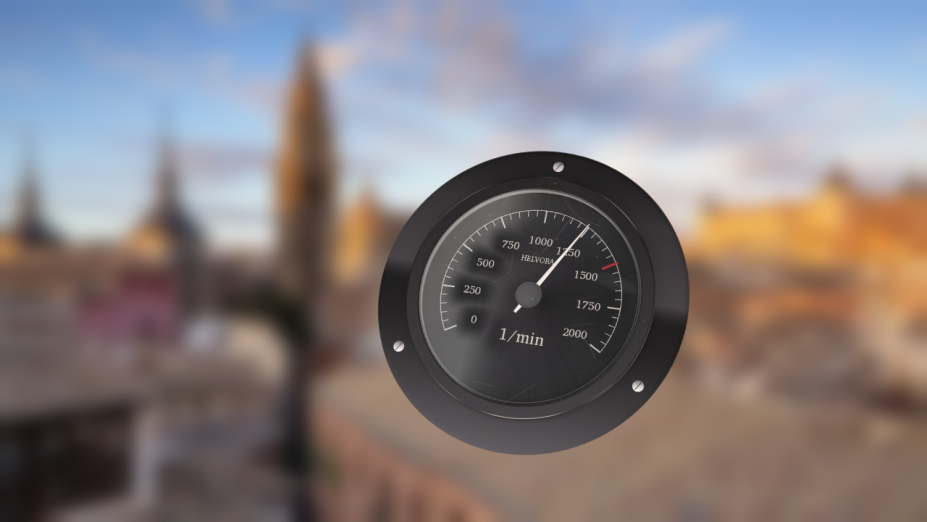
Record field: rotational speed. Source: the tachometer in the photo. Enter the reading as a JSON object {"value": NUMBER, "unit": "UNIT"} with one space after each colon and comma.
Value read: {"value": 1250, "unit": "rpm"}
